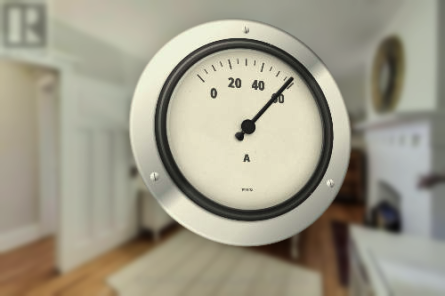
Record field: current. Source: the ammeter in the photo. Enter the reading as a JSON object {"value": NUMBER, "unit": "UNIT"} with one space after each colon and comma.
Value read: {"value": 57.5, "unit": "A"}
